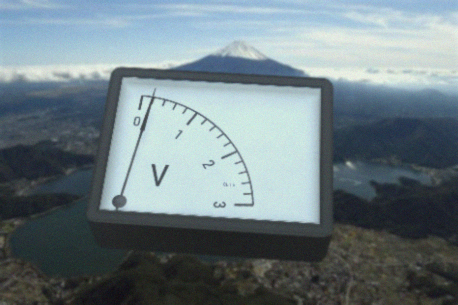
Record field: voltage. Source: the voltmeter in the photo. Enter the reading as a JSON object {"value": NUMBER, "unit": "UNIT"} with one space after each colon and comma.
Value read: {"value": 0.2, "unit": "V"}
